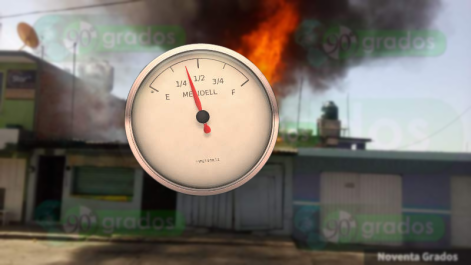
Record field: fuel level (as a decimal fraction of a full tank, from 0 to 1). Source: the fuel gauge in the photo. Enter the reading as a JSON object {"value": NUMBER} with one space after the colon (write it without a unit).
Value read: {"value": 0.375}
